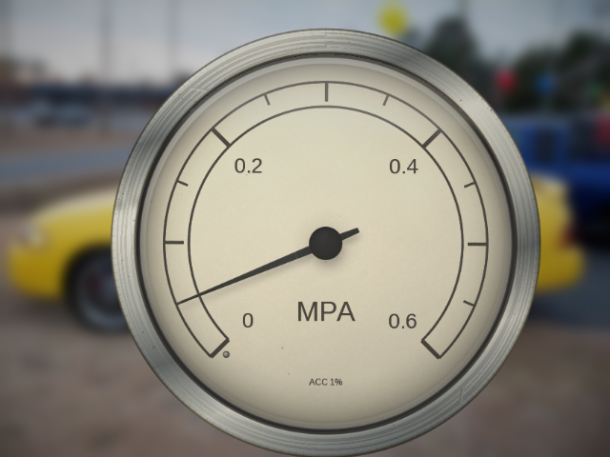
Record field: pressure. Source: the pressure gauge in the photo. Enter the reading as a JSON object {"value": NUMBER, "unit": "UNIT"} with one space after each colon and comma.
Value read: {"value": 0.05, "unit": "MPa"}
